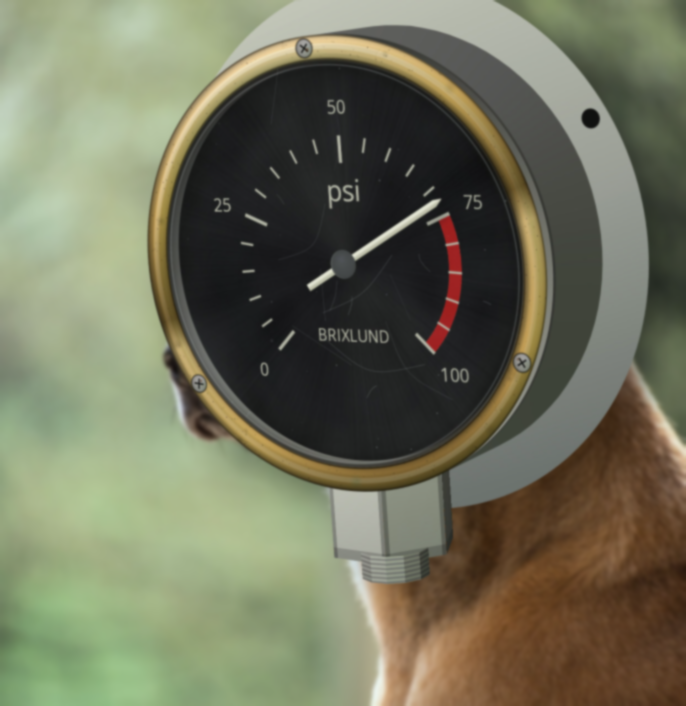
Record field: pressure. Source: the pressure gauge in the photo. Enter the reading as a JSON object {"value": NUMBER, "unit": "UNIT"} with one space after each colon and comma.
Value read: {"value": 72.5, "unit": "psi"}
